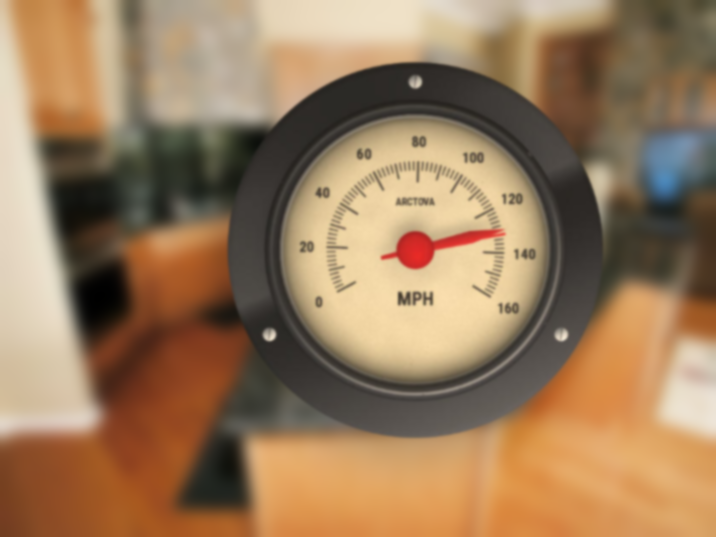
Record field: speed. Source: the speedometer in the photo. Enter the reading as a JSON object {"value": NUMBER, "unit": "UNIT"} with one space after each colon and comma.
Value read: {"value": 130, "unit": "mph"}
